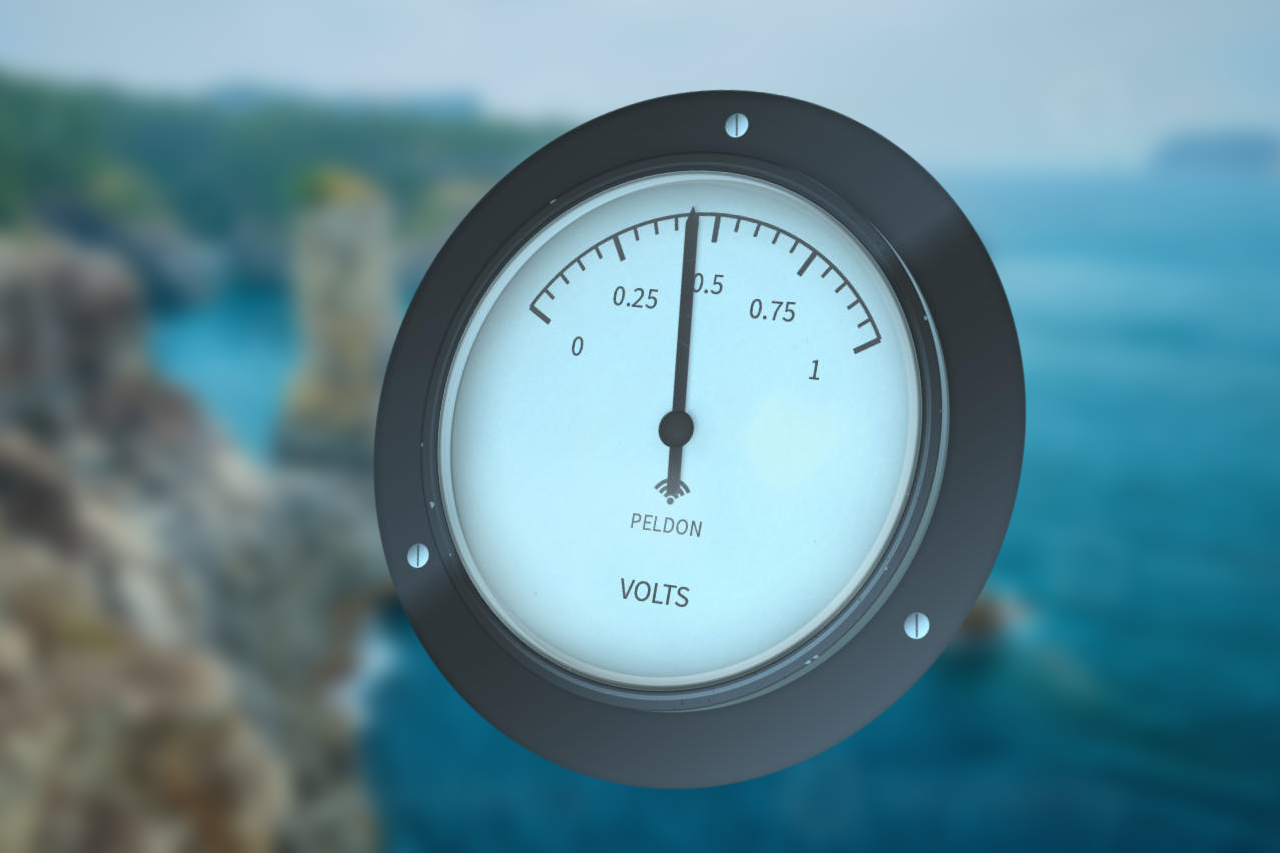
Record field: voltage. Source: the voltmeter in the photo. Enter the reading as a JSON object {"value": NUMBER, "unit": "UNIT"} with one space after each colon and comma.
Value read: {"value": 0.45, "unit": "V"}
